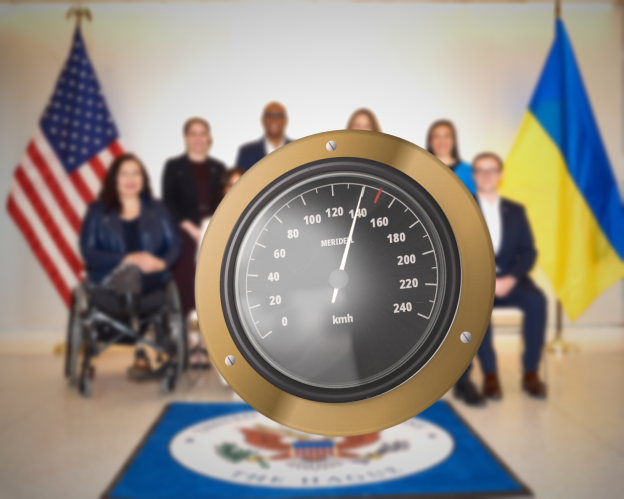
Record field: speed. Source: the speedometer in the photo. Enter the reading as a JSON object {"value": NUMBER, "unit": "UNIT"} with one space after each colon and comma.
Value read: {"value": 140, "unit": "km/h"}
